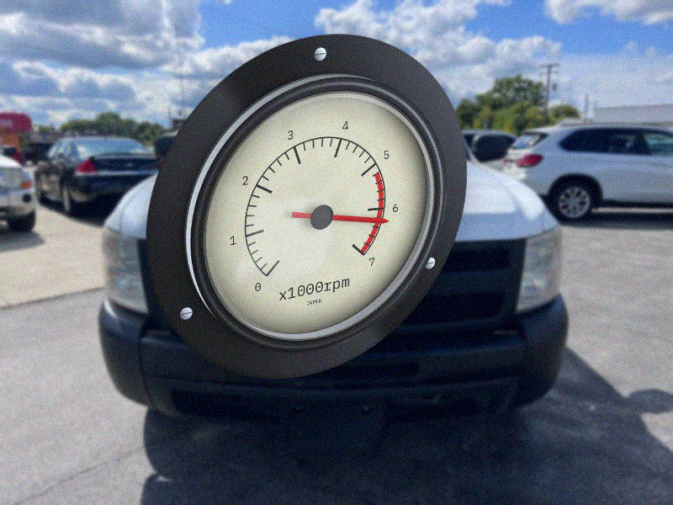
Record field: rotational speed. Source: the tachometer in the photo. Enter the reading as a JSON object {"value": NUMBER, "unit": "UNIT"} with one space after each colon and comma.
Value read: {"value": 6200, "unit": "rpm"}
